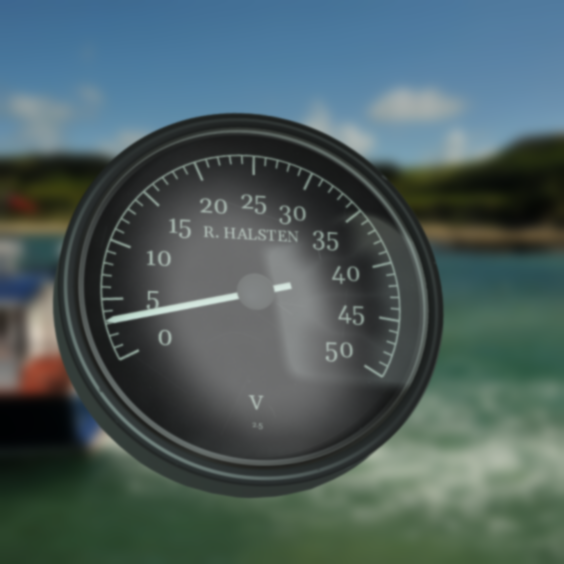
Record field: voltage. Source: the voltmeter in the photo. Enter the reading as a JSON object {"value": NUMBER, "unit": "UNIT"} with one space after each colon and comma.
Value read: {"value": 3, "unit": "V"}
